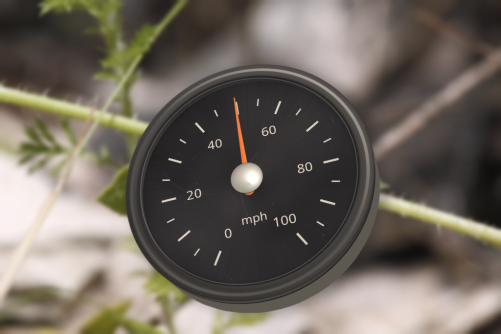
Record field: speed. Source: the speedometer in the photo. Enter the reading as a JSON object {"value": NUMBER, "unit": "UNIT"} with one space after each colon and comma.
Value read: {"value": 50, "unit": "mph"}
